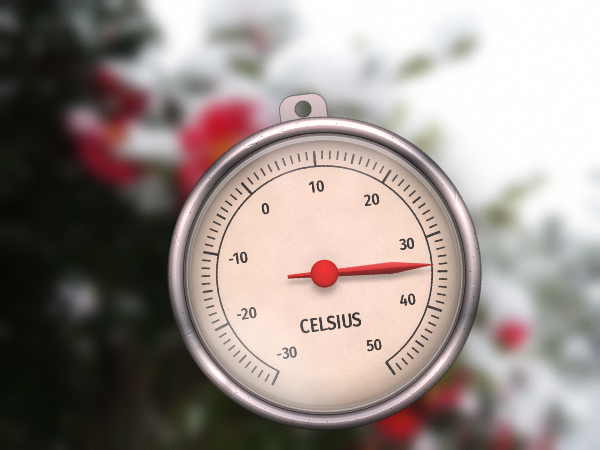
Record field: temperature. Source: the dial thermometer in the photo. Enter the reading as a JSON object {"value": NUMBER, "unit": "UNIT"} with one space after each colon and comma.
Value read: {"value": 34, "unit": "°C"}
